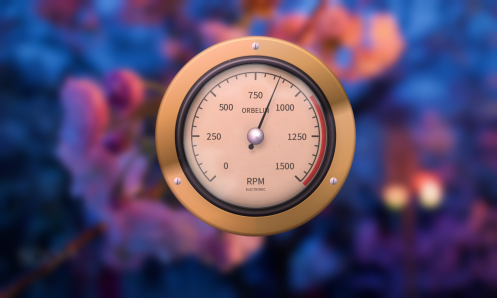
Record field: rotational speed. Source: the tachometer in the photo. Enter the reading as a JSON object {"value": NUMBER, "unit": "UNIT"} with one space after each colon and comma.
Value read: {"value": 875, "unit": "rpm"}
